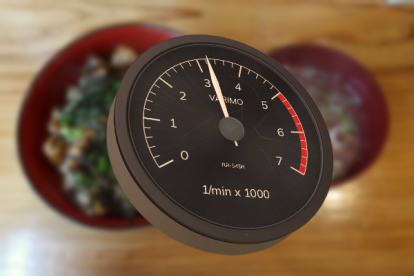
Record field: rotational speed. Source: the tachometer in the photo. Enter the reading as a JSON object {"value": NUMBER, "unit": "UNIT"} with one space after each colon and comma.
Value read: {"value": 3200, "unit": "rpm"}
